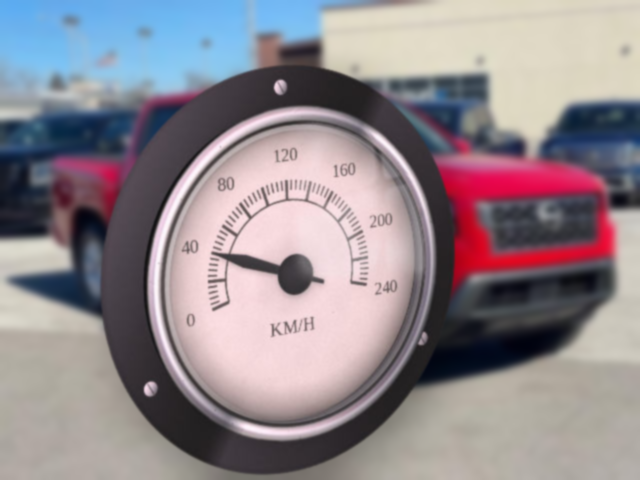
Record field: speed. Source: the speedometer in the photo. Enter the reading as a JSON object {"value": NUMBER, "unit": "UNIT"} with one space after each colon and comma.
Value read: {"value": 40, "unit": "km/h"}
